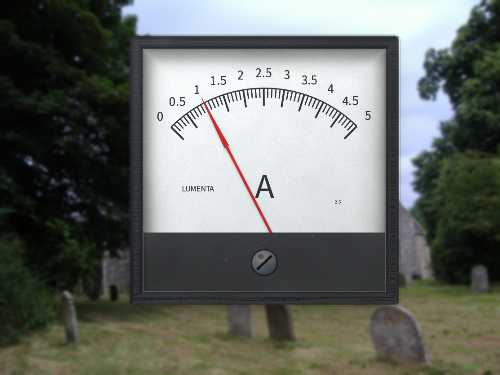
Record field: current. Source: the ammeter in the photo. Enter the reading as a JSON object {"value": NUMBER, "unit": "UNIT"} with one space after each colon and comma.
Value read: {"value": 1, "unit": "A"}
